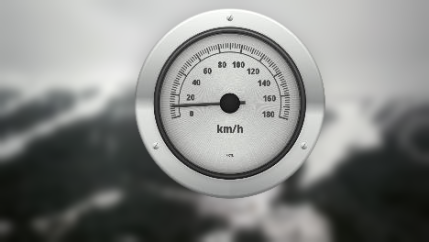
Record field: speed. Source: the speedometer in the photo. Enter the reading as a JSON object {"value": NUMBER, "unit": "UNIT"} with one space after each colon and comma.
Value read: {"value": 10, "unit": "km/h"}
